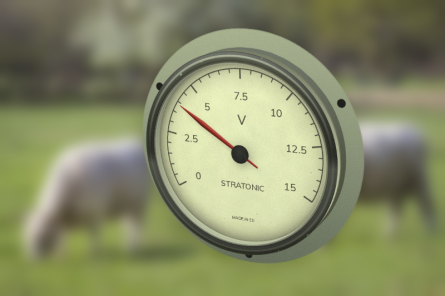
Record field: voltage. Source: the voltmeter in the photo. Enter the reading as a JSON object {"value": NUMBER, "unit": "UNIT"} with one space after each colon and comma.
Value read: {"value": 4, "unit": "V"}
